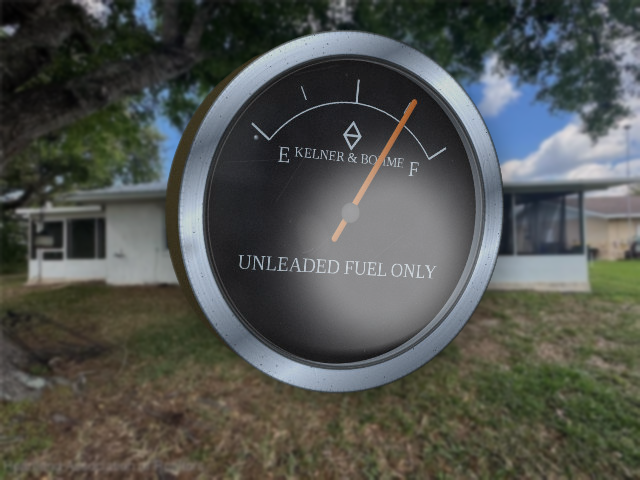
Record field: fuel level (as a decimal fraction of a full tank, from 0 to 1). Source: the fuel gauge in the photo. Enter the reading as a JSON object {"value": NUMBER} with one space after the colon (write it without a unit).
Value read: {"value": 0.75}
